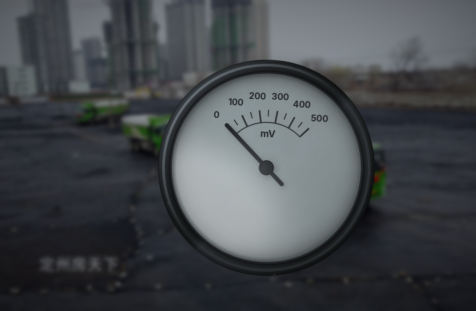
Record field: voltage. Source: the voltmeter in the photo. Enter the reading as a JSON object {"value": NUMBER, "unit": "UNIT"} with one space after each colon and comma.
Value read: {"value": 0, "unit": "mV"}
